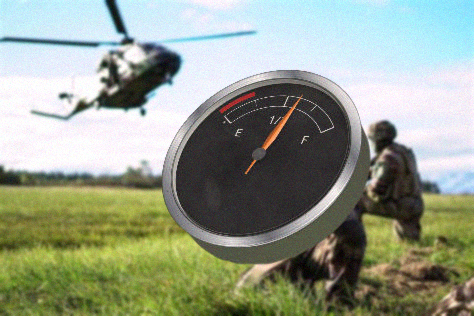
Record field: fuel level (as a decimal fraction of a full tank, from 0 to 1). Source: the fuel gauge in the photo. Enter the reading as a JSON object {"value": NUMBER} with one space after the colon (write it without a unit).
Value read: {"value": 0.625}
